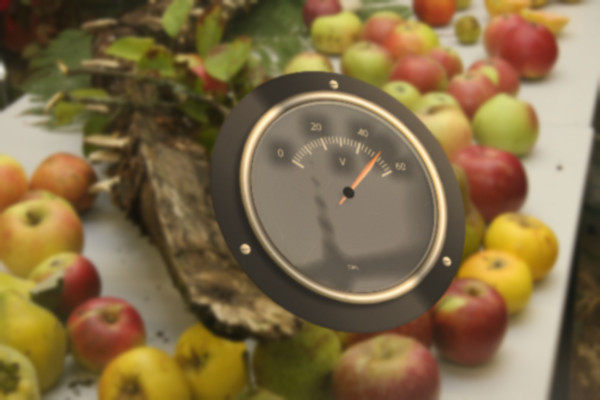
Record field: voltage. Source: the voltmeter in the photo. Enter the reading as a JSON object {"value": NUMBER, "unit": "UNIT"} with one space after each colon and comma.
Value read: {"value": 50, "unit": "V"}
